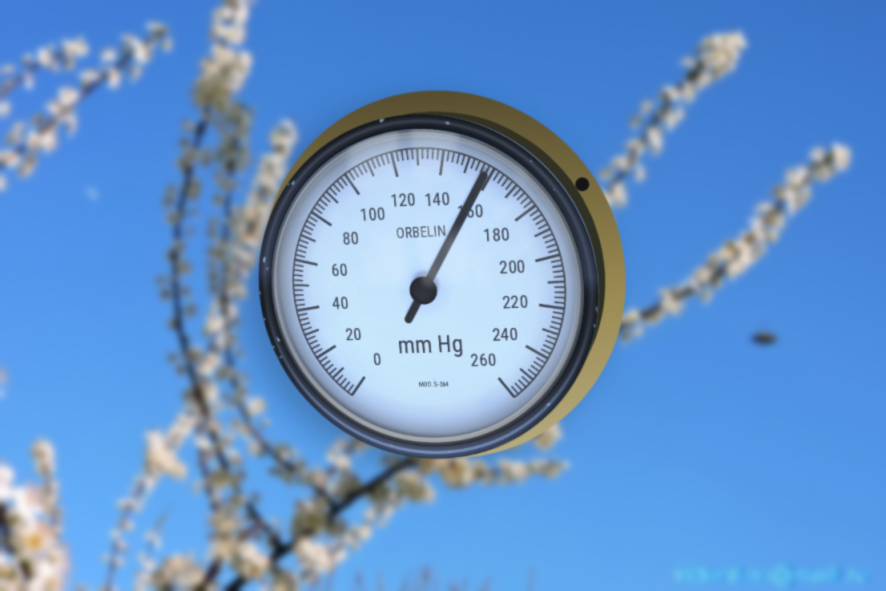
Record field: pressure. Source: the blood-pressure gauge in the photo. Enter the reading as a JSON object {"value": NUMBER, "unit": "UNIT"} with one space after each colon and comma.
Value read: {"value": 158, "unit": "mmHg"}
